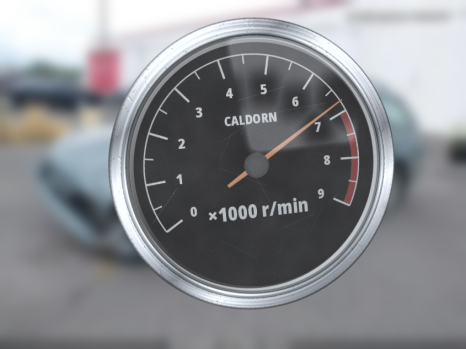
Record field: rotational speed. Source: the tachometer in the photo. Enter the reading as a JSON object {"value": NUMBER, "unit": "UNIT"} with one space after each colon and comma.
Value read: {"value": 6750, "unit": "rpm"}
